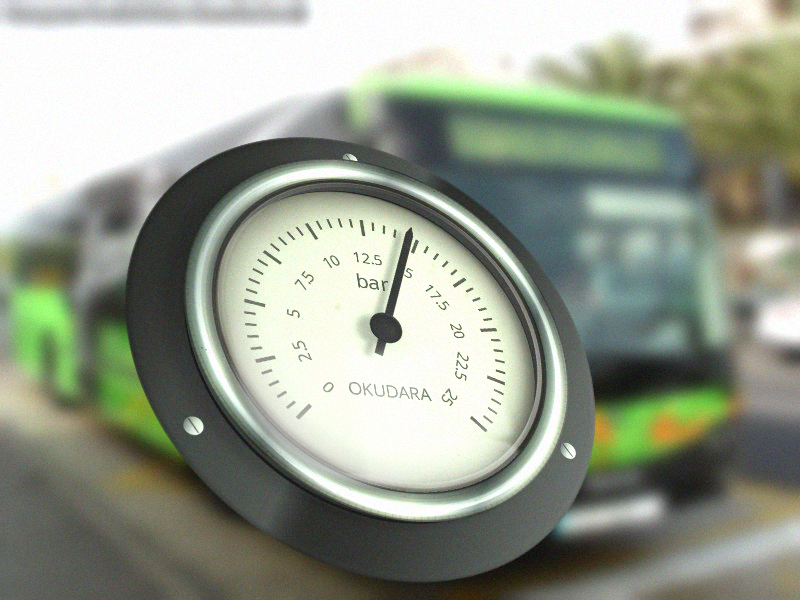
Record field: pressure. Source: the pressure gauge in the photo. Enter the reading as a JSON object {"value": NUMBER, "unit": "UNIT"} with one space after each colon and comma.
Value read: {"value": 14.5, "unit": "bar"}
